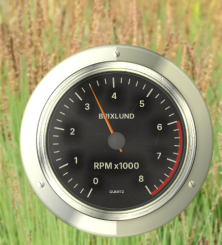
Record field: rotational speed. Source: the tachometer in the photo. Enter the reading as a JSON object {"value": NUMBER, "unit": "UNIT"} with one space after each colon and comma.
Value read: {"value": 3400, "unit": "rpm"}
